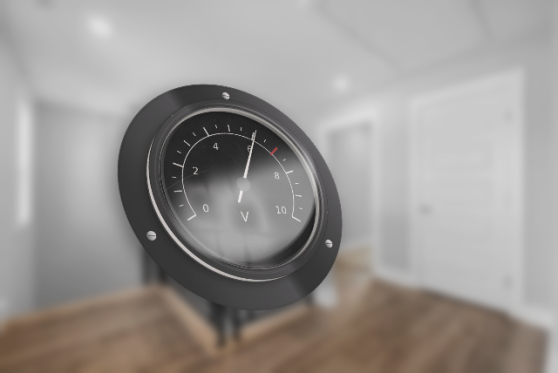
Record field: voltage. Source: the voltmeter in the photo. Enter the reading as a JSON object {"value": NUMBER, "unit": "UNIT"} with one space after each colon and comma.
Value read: {"value": 6, "unit": "V"}
